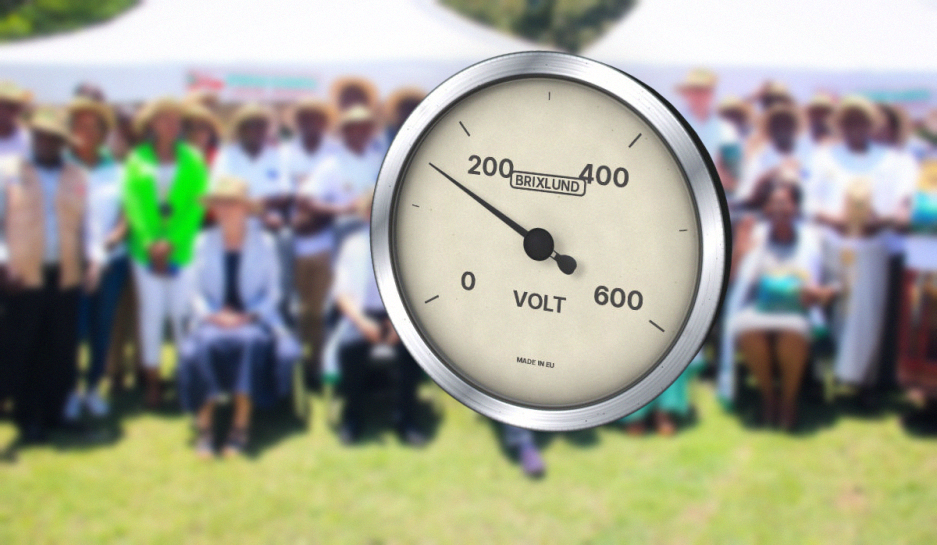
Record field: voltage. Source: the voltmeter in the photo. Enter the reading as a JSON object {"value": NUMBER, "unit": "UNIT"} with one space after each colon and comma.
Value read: {"value": 150, "unit": "V"}
